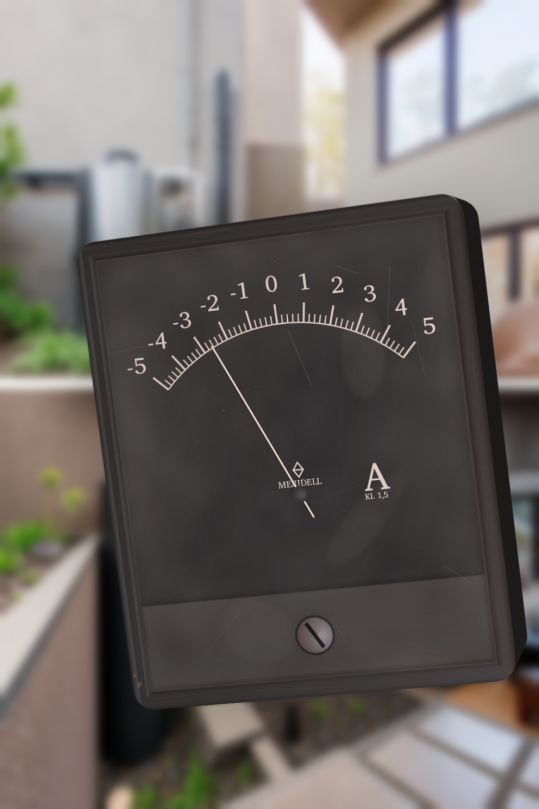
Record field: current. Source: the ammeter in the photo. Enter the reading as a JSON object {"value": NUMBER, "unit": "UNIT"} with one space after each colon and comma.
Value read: {"value": -2.6, "unit": "A"}
